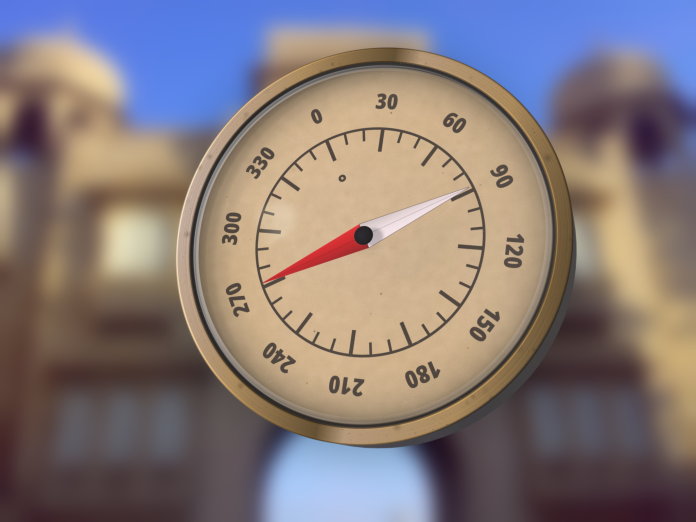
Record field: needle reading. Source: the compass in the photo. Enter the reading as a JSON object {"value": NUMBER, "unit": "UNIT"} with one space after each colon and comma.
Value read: {"value": 270, "unit": "°"}
